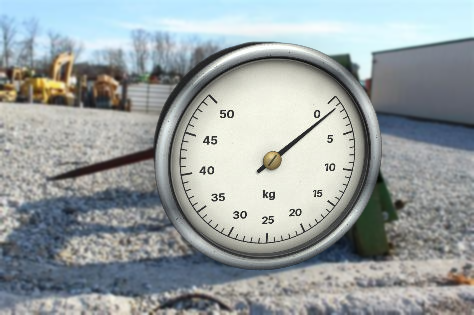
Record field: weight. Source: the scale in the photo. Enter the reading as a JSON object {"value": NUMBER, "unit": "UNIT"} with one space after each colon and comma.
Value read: {"value": 1, "unit": "kg"}
